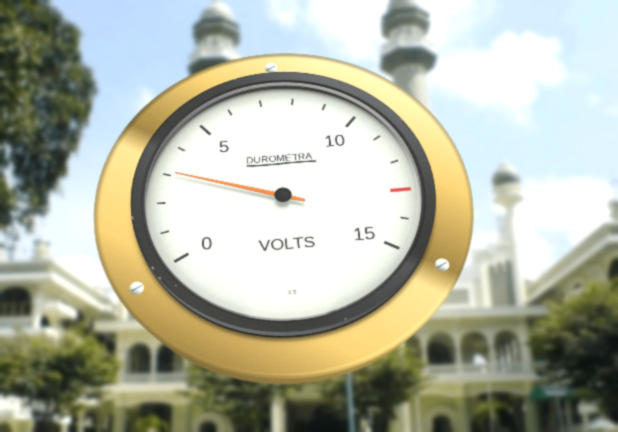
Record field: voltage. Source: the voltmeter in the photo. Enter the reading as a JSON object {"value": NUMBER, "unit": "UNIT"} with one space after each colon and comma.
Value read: {"value": 3, "unit": "V"}
